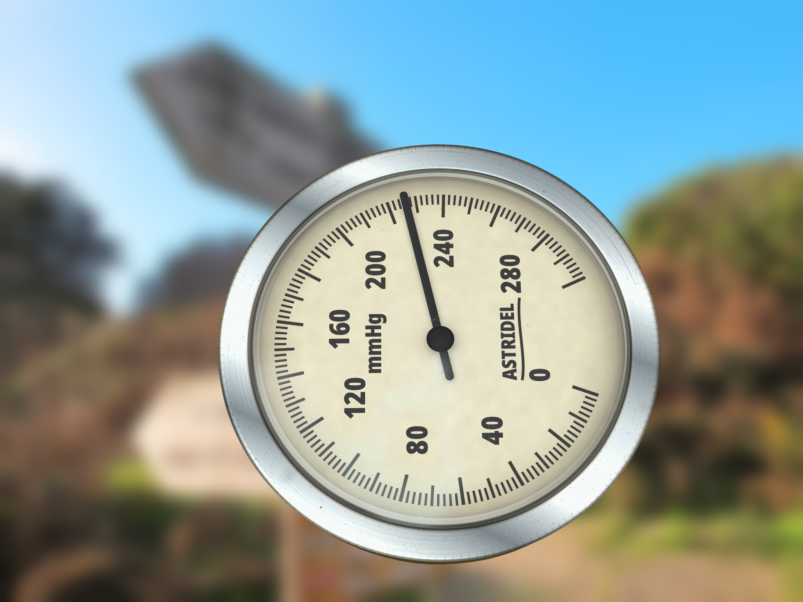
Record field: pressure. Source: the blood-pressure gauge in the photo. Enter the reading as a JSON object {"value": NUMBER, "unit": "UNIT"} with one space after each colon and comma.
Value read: {"value": 226, "unit": "mmHg"}
